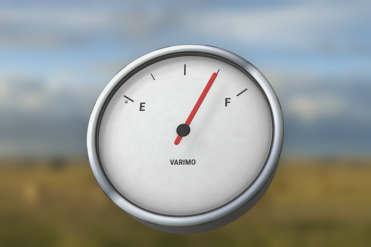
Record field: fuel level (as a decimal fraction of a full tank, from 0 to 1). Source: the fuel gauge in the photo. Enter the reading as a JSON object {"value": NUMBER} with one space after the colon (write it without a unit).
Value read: {"value": 0.75}
